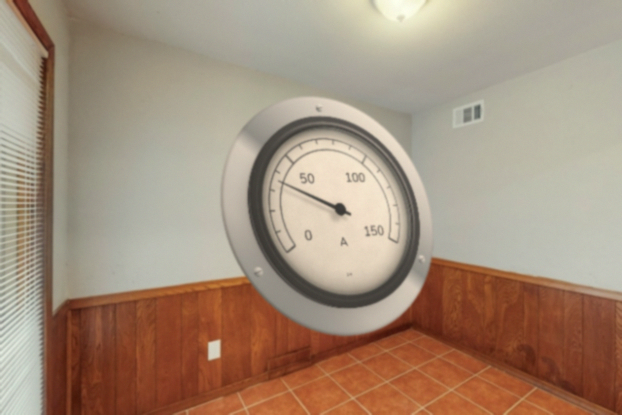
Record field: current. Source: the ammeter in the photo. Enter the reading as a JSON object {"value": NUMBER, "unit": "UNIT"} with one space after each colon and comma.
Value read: {"value": 35, "unit": "A"}
